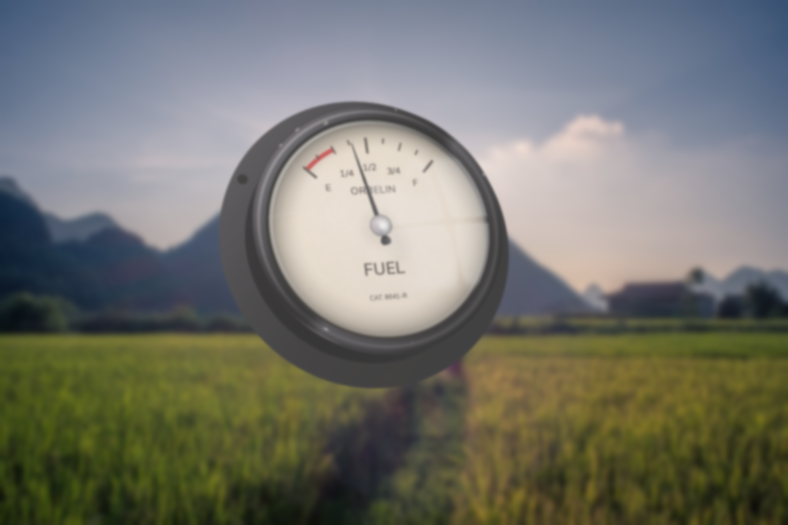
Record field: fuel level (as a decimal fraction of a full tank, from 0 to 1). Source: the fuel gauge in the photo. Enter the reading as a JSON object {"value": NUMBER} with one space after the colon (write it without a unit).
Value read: {"value": 0.375}
